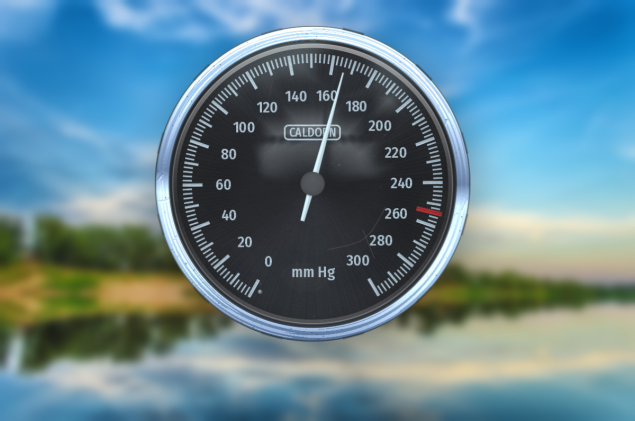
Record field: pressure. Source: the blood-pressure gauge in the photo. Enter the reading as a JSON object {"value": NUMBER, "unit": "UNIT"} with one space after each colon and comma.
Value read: {"value": 166, "unit": "mmHg"}
